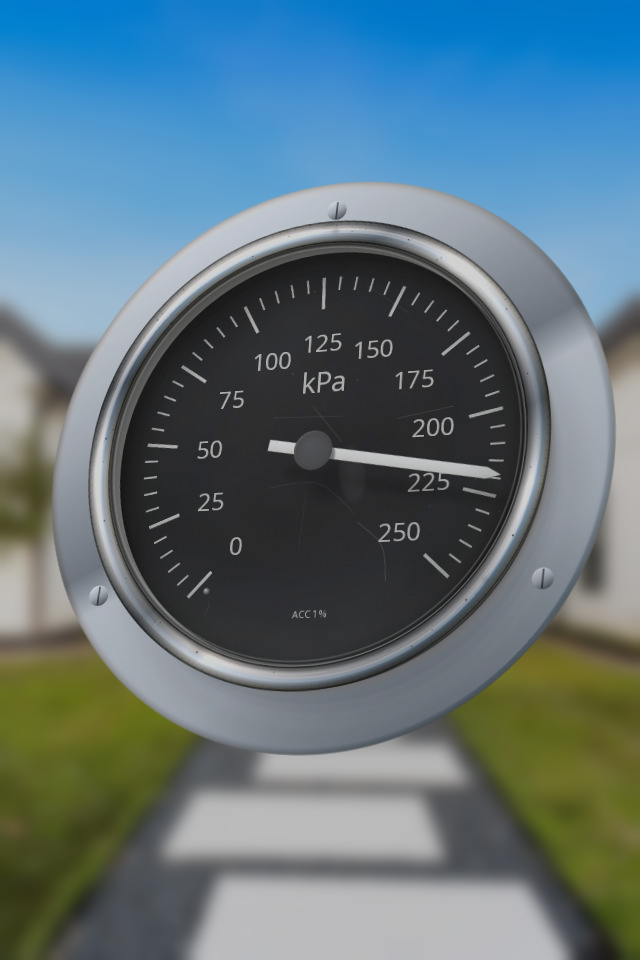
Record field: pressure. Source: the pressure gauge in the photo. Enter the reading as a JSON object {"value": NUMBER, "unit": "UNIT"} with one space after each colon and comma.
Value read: {"value": 220, "unit": "kPa"}
